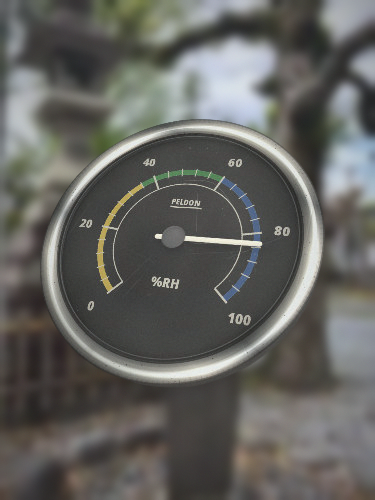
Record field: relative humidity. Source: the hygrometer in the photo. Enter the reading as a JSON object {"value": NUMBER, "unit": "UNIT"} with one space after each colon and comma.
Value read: {"value": 84, "unit": "%"}
